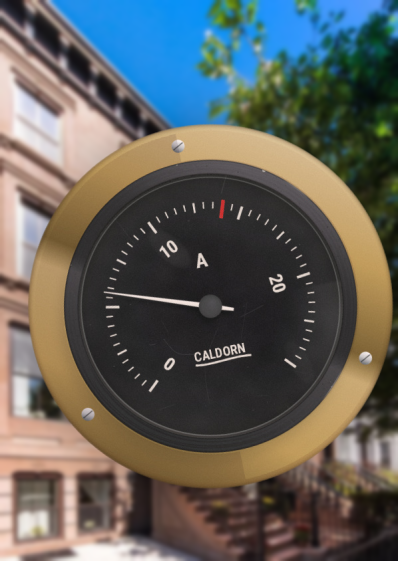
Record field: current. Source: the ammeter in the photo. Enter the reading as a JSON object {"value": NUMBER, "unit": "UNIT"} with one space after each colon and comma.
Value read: {"value": 5.75, "unit": "A"}
